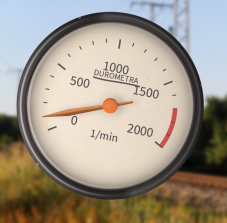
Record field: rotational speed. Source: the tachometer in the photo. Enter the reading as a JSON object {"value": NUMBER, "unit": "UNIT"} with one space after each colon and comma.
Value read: {"value": 100, "unit": "rpm"}
